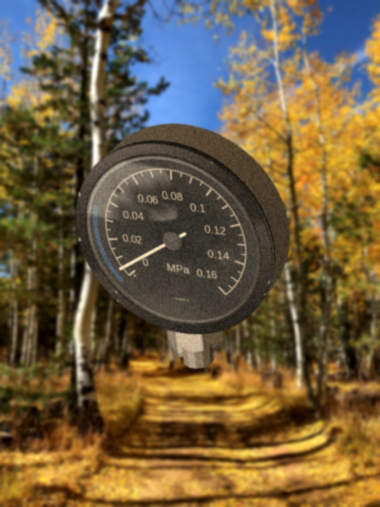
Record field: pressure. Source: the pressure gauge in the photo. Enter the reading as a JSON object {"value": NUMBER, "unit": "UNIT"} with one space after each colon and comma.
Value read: {"value": 0.005, "unit": "MPa"}
